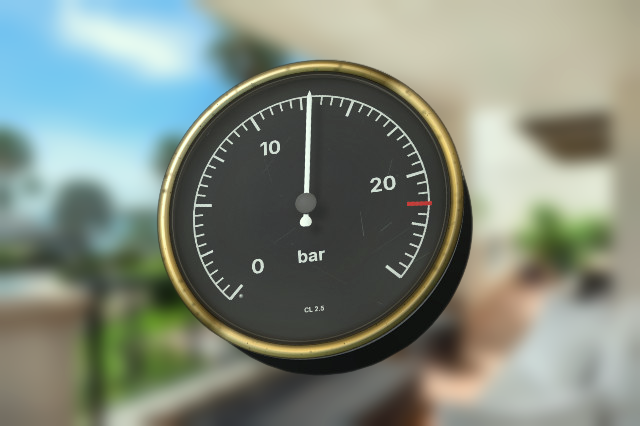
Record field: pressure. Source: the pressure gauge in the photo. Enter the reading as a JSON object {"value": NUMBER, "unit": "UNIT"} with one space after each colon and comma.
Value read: {"value": 13, "unit": "bar"}
